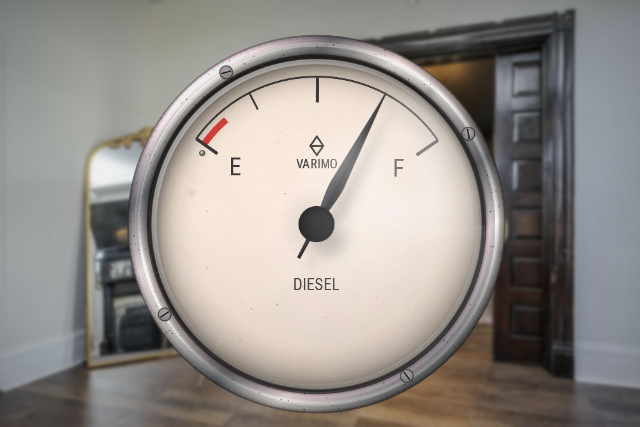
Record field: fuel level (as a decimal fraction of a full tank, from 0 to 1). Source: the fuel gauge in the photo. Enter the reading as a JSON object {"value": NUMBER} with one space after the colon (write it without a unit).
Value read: {"value": 0.75}
